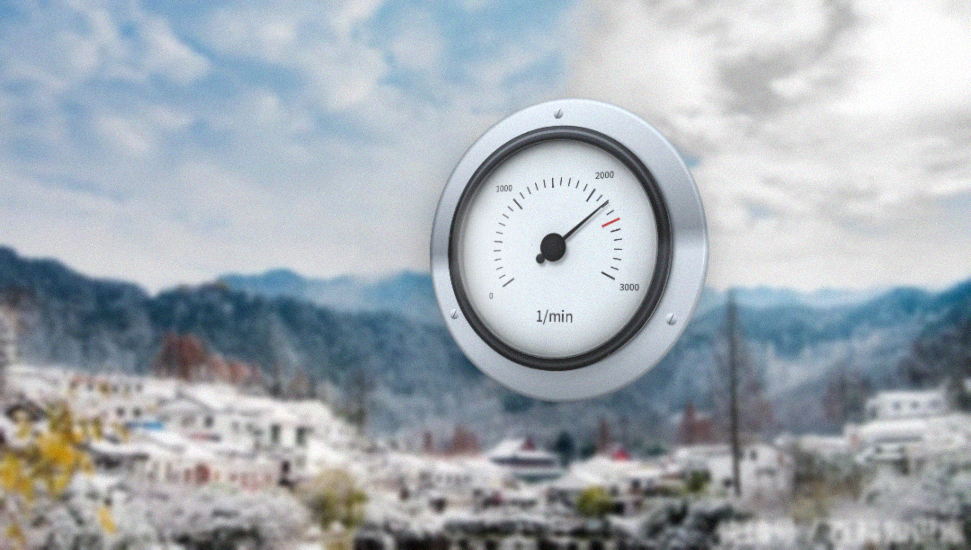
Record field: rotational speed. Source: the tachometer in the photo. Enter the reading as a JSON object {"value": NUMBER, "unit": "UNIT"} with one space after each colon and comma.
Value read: {"value": 2200, "unit": "rpm"}
